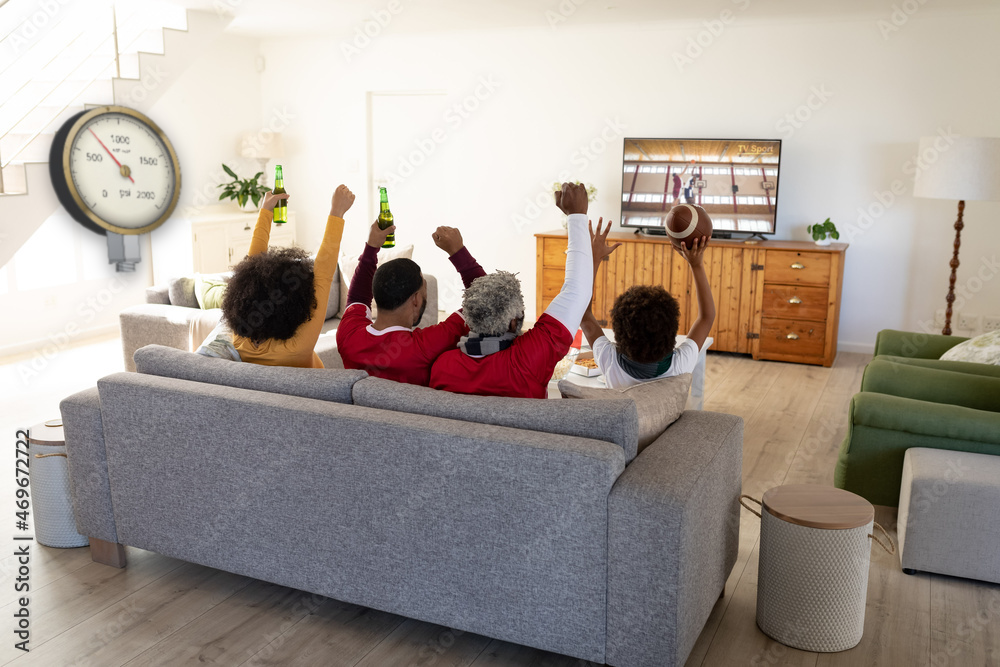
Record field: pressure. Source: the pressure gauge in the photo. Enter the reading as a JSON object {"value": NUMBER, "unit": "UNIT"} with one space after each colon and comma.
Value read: {"value": 700, "unit": "psi"}
